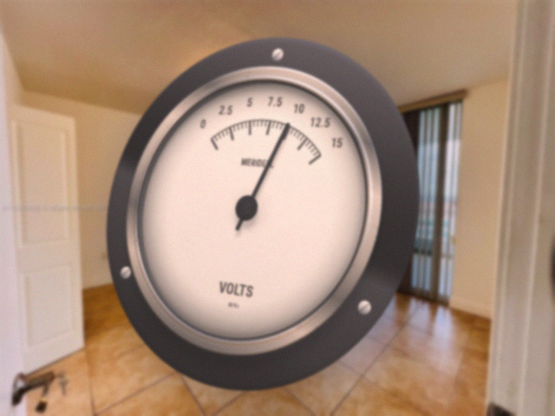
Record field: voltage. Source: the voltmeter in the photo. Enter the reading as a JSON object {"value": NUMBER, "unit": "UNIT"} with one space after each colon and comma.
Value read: {"value": 10, "unit": "V"}
